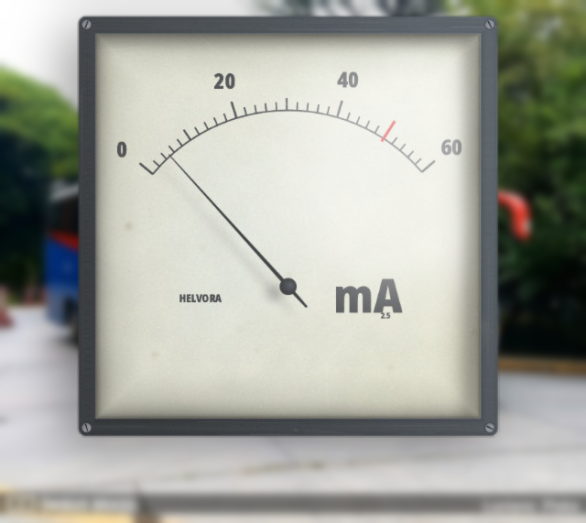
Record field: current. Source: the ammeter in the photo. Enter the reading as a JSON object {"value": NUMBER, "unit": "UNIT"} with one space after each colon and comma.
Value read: {"value": 5, "unit": "mA"}
